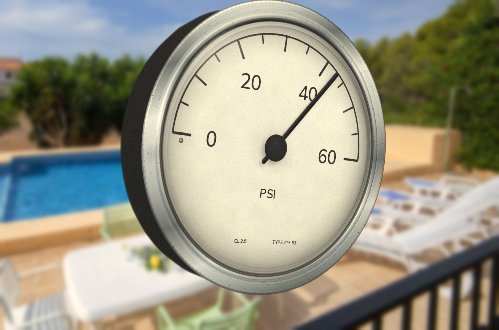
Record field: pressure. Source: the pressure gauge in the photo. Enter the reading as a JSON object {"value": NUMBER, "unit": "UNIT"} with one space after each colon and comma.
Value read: {"value": 42.5, "unit": "psi"}
